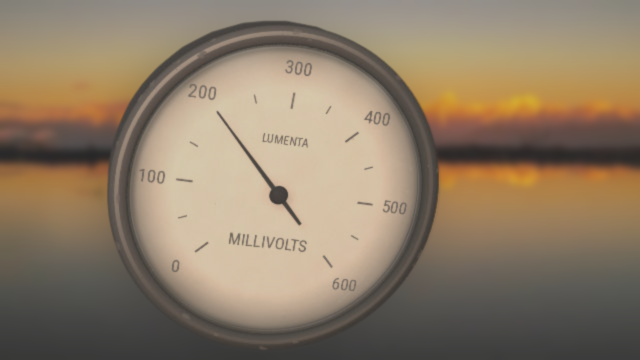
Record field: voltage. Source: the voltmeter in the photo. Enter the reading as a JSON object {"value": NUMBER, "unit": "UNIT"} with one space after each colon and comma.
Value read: {"value": 200, "unit": "mV"}
